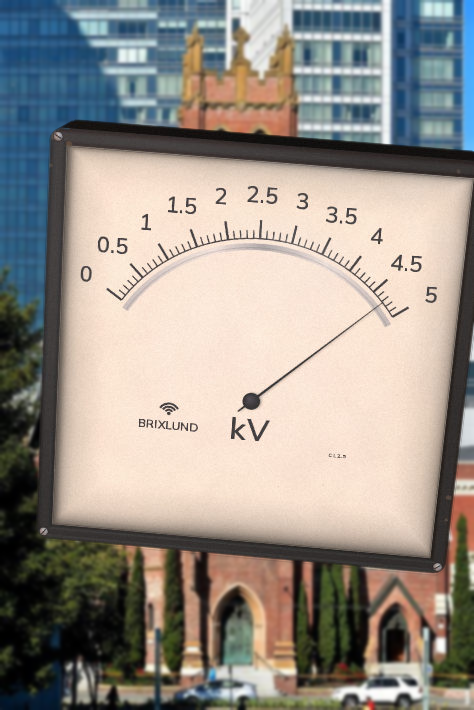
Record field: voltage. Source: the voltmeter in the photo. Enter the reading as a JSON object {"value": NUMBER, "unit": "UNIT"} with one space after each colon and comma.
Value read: {"value": 4.7, "unit": "kV"}
